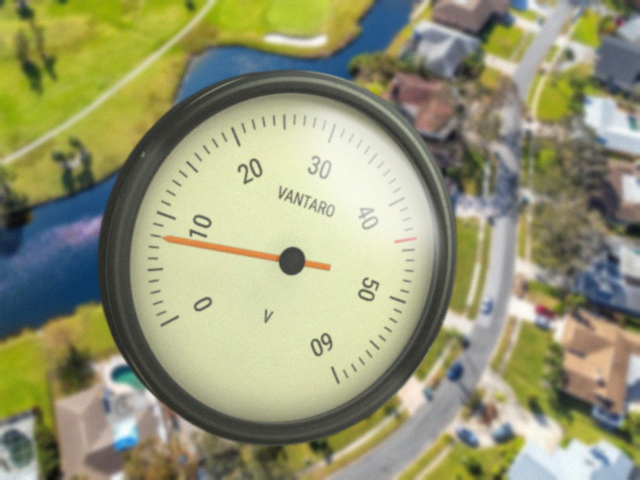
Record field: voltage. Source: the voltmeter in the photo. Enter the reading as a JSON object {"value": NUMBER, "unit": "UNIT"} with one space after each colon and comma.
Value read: {"value": 8, "unit": "V"}
